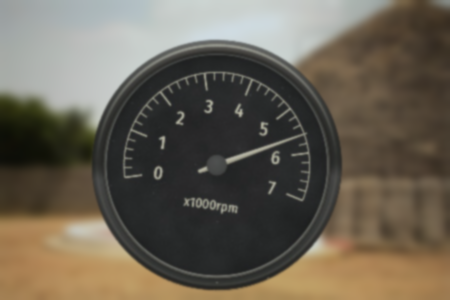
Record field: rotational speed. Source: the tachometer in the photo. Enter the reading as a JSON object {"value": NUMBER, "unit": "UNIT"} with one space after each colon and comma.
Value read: {"value": 5600, "unit": "rpm"}
